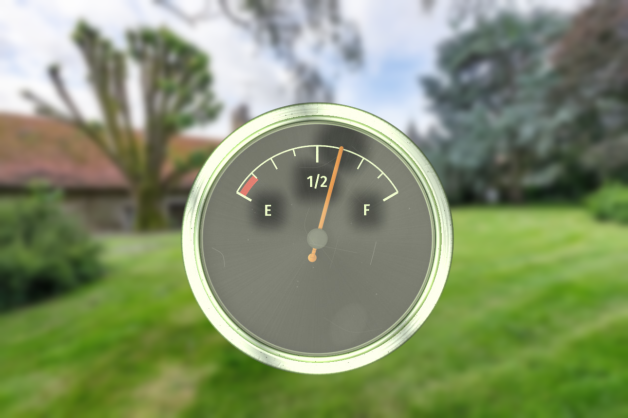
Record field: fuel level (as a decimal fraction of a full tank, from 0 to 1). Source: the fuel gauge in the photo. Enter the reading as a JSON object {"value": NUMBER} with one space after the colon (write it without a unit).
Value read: {"value": 0.625}
